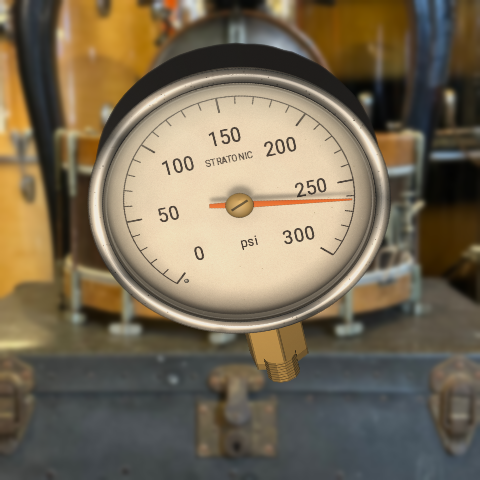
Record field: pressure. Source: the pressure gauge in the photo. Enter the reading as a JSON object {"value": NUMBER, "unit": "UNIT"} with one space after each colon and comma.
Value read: {"value": 260, "unit": "psi"}
